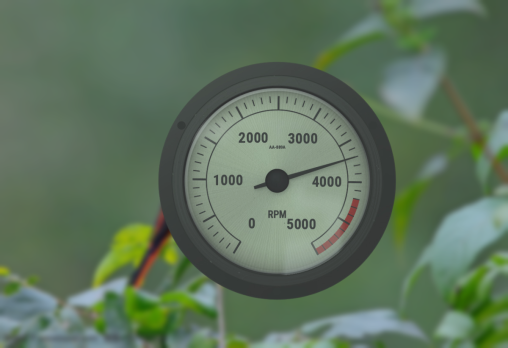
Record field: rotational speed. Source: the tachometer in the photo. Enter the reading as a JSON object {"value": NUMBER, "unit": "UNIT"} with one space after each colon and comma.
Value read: {"value": 3700, "unit": "rpm"}
